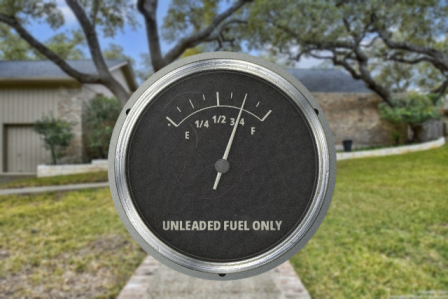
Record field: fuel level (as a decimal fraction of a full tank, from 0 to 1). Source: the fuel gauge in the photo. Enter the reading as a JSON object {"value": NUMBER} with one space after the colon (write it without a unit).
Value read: {"value": 0.75}
